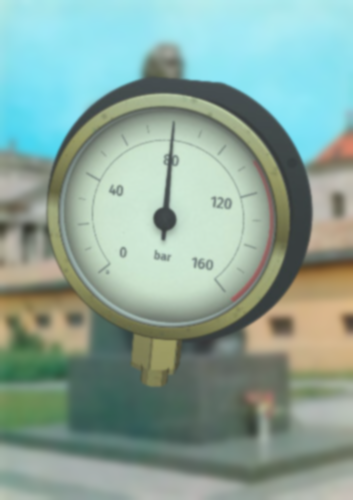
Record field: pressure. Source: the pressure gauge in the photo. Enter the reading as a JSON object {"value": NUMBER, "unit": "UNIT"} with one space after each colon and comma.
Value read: {"value": 80, "unit": "bar"}
